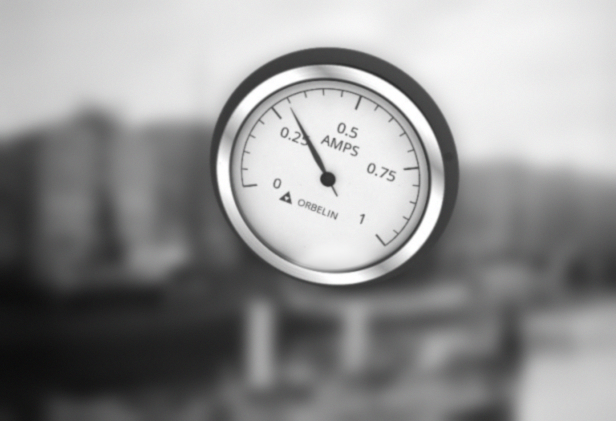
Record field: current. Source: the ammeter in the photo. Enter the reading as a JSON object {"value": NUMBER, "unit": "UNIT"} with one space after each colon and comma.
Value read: {"value": 0.3, "unit": "A"}
